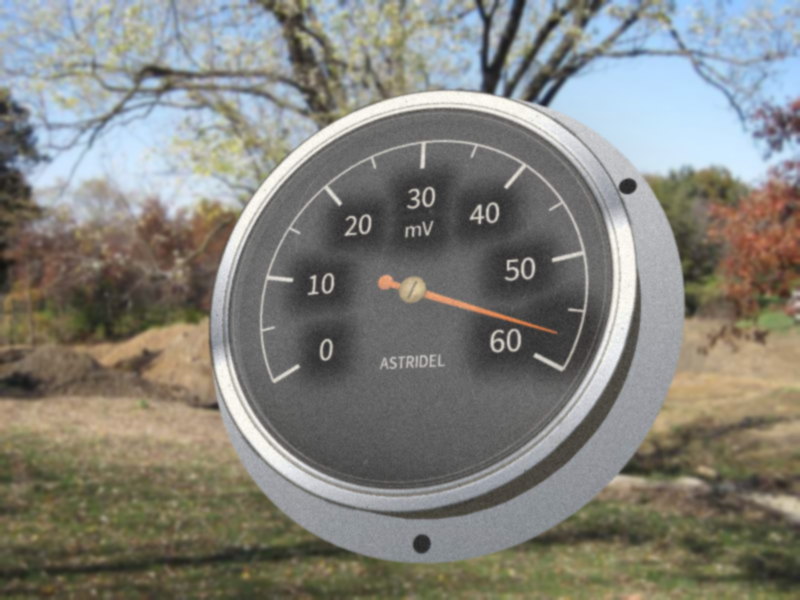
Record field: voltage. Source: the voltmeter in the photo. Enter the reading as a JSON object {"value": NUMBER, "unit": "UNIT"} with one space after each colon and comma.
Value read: {"value": 57.5, "unit": "mV"}
